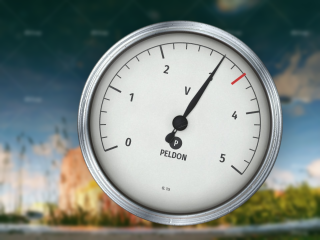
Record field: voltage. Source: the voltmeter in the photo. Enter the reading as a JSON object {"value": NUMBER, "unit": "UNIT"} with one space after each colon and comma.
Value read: {"value": 3, "unit": "V"}
